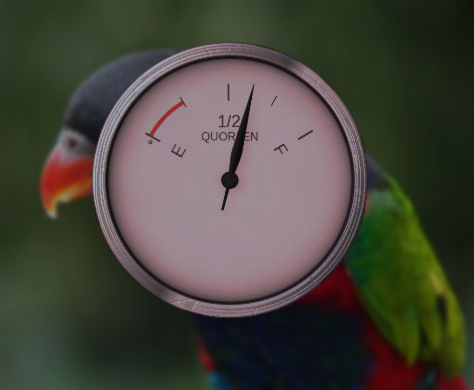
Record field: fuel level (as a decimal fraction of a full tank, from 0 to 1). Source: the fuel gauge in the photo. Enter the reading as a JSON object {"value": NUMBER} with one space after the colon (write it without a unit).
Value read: {"value": 0.625}
